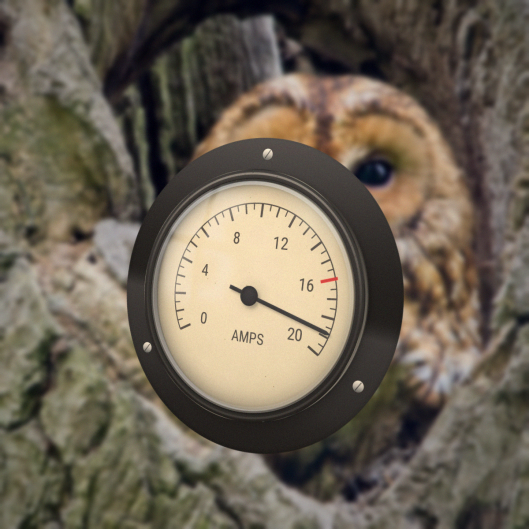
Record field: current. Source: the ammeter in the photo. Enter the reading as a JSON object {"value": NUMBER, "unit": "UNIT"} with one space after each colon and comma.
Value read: {"value": 18.75, "unit": "A"}
